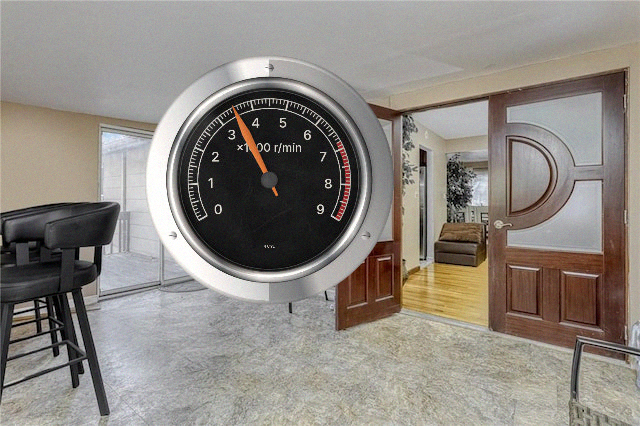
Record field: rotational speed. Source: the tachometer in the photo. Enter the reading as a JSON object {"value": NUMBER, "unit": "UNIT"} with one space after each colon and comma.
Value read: {"value": 3500, "unit": "rpm"}
